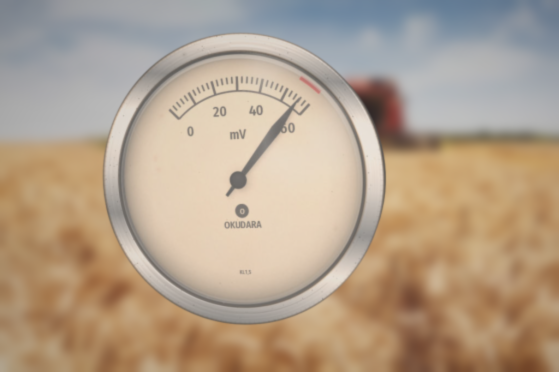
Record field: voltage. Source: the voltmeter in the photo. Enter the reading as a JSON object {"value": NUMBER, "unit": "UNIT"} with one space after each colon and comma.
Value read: {"value": 56, "unit": "mV"}
